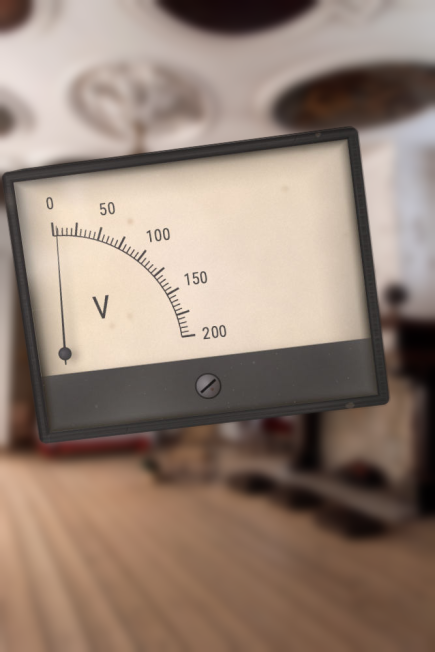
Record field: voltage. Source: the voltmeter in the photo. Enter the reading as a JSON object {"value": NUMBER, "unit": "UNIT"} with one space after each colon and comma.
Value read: {"value": 5, "unit": "V"}
